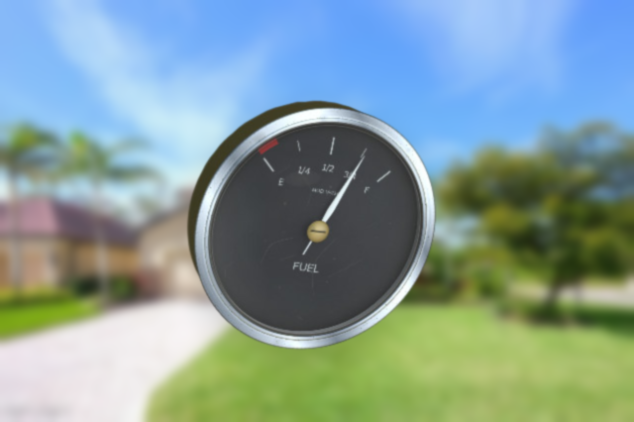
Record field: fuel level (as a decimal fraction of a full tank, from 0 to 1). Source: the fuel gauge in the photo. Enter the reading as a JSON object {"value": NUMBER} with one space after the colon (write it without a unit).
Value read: {"value": 0.75}
